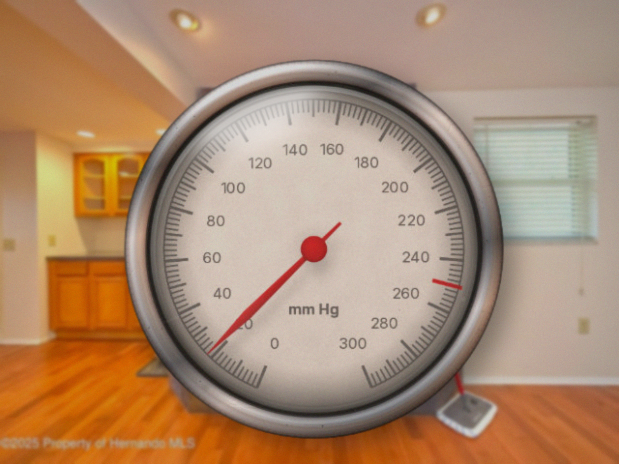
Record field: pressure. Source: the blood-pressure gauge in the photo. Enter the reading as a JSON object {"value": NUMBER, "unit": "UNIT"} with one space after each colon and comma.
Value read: {"value": 22, "unit": "mmHg"}
